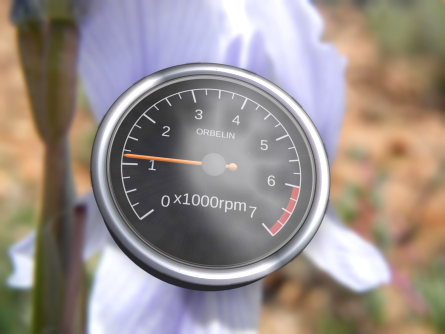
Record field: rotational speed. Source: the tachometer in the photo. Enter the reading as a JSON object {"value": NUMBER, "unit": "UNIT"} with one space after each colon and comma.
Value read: {"value": 1125, "unit": "rpm"}
